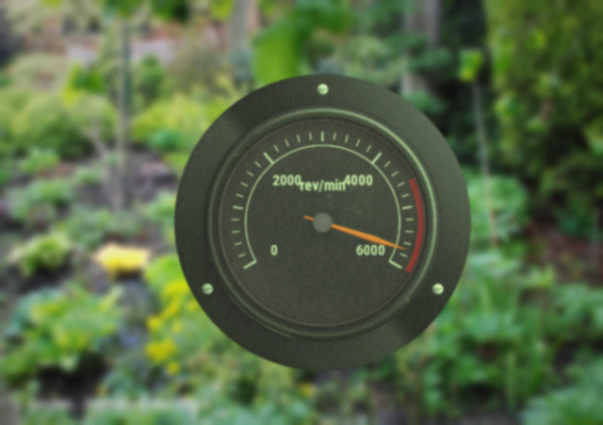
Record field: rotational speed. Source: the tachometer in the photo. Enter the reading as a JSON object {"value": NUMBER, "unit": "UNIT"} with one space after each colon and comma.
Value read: {"value": 5700, "unit": "rpm"}
